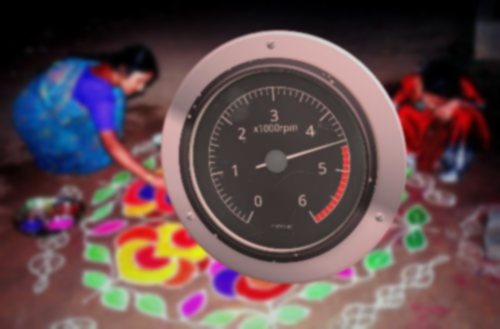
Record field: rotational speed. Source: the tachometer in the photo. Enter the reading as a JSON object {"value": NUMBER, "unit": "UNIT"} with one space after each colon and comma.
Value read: {"value": 4500, "unit": "rpm"}
